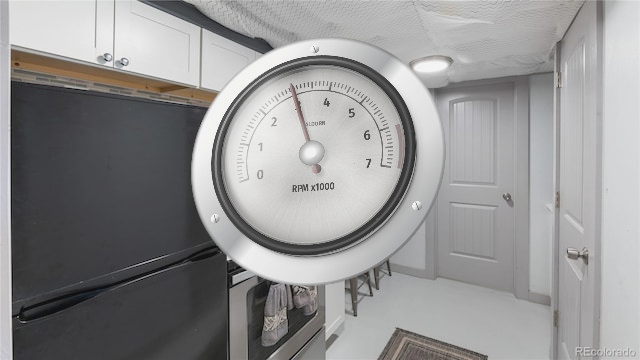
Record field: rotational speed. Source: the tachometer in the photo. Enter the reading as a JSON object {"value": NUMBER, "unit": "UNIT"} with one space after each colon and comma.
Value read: {"value": 3000, "unit": "rpm"}
